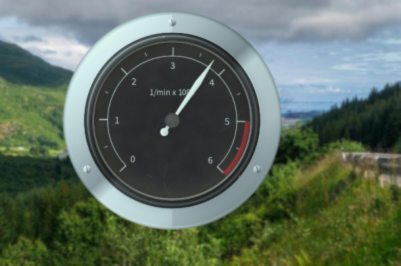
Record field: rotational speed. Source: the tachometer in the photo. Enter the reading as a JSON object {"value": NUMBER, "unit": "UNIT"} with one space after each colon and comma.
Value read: {"value": 3750, "unit": "rpm"}
